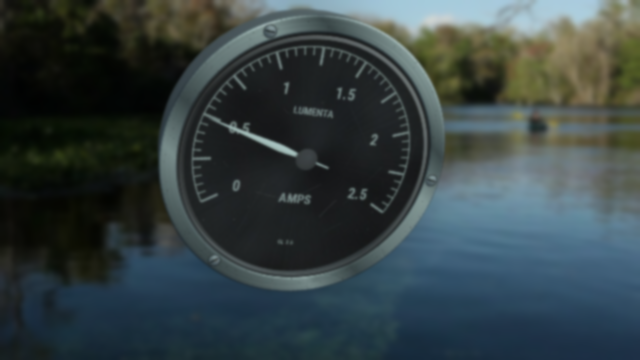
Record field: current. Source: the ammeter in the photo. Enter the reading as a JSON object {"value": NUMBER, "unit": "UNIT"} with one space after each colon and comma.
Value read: {"value": 0.5, "unit": "A"}
